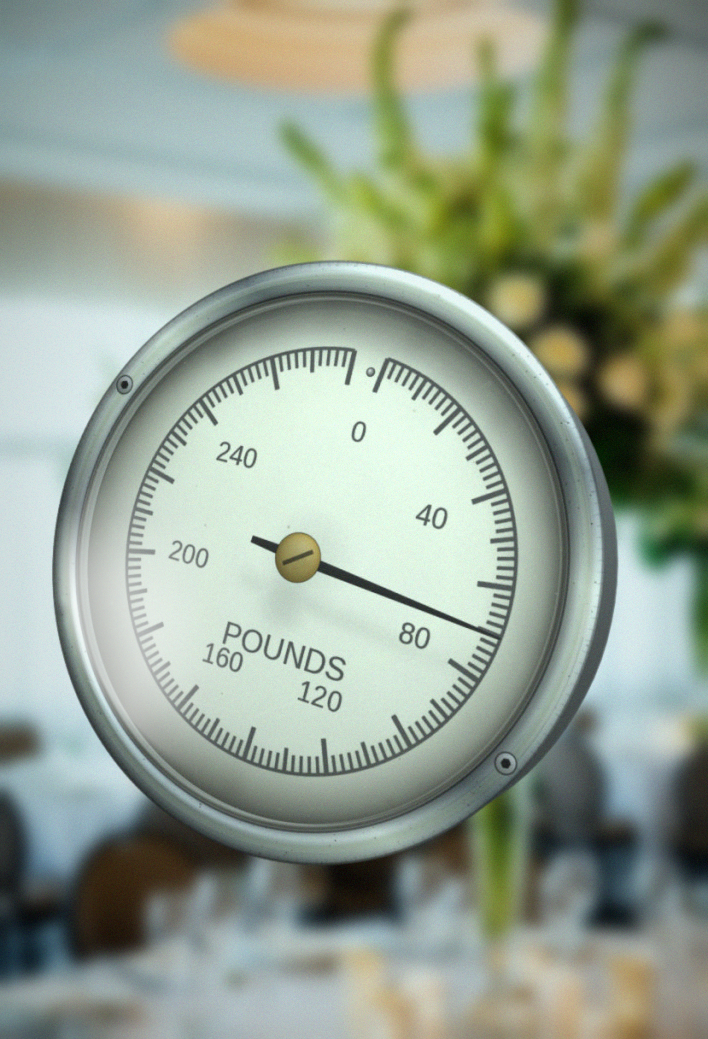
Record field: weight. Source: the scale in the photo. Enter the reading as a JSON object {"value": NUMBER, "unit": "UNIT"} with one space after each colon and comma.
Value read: {"value": 70, "unit": "lb"}
